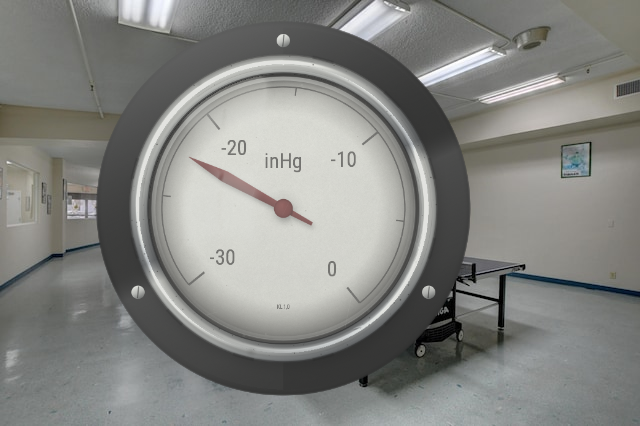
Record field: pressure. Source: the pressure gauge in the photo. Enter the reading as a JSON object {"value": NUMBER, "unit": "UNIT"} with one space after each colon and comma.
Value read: {"value": -22.5, "unit": "inHg"}
